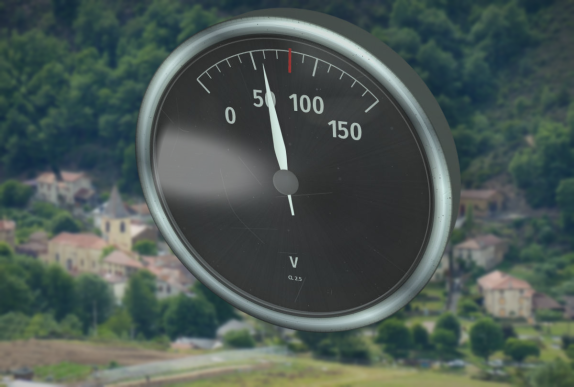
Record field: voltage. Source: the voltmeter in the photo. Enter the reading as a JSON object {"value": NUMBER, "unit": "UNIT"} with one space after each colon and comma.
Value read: {"value": 60, "unit": "V"}
